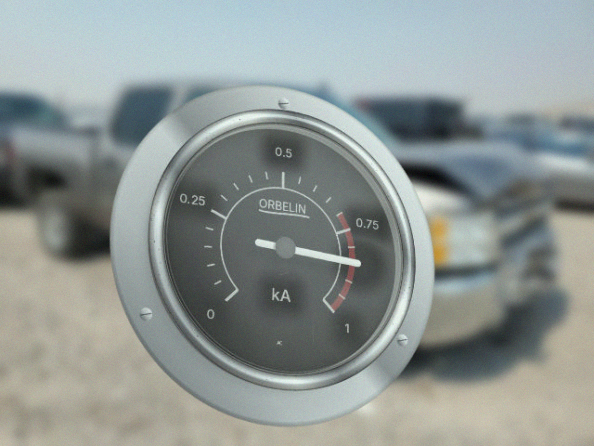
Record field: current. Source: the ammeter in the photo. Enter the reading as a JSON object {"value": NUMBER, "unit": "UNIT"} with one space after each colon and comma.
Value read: {"value": 0.85, "unit": "kA"}
